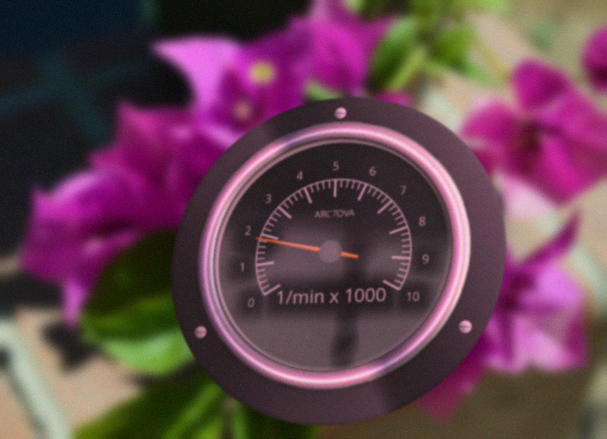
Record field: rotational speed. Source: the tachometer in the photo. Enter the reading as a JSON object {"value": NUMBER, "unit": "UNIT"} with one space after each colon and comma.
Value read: {"value": 1800, "unit": "rpm"}
